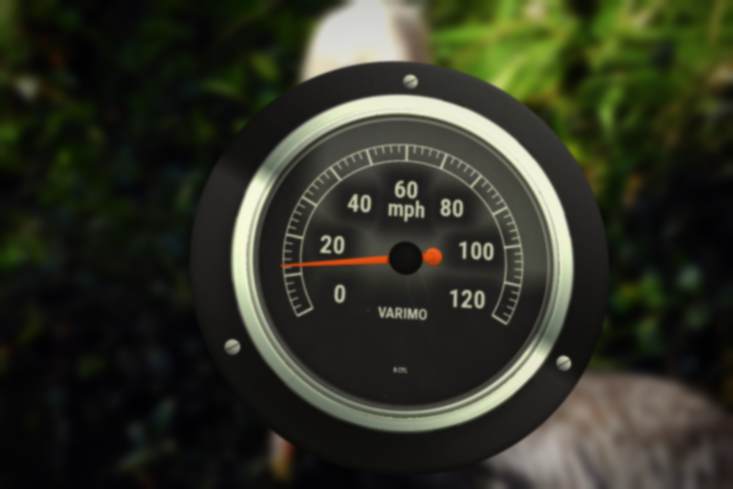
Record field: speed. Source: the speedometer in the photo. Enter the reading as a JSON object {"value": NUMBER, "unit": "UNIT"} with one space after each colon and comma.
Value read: {"value": 12, "unit": "mph"}
